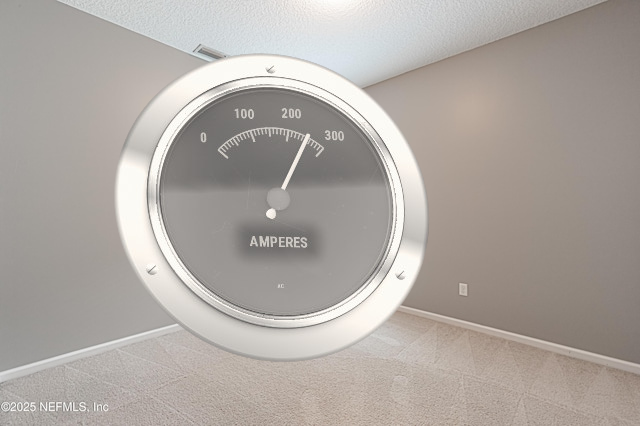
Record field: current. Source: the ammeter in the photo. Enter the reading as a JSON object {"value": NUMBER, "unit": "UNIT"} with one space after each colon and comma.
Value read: {"value": 250, "unit": "A"}
